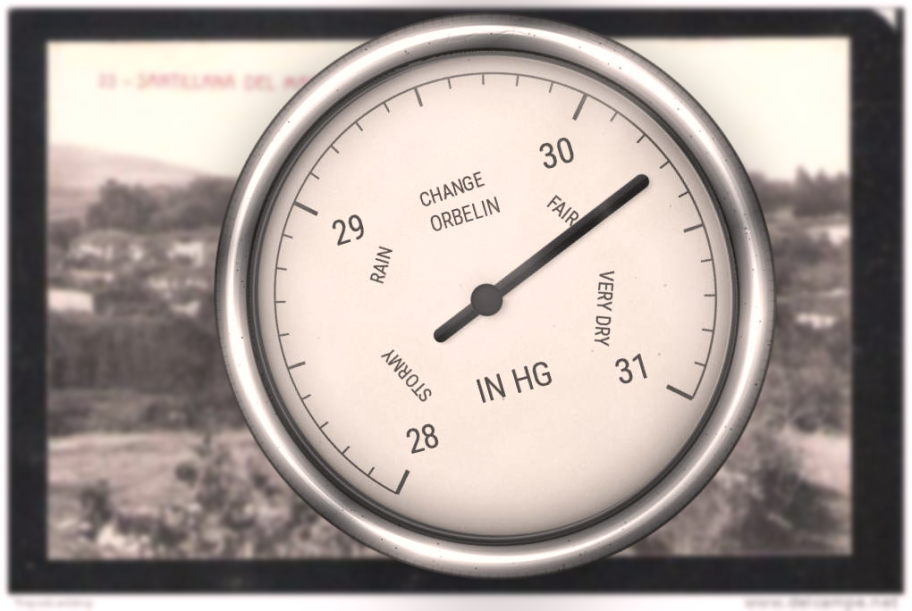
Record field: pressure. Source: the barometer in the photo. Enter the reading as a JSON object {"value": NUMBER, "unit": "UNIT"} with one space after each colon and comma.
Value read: {"value": 30.3, "unit": "inHg"}
